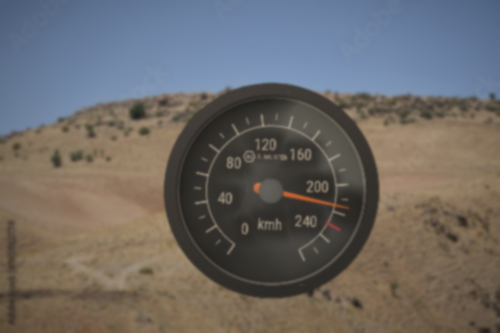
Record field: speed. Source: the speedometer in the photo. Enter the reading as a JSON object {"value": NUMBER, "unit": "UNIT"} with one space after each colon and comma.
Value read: {"value": 215, "unit": "km/h"}
